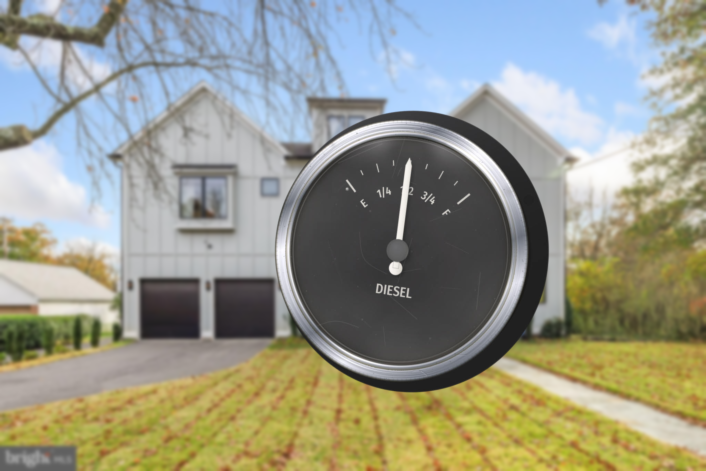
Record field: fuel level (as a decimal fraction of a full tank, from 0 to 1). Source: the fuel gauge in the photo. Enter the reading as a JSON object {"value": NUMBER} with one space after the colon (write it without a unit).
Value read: {"value": 0.5}
